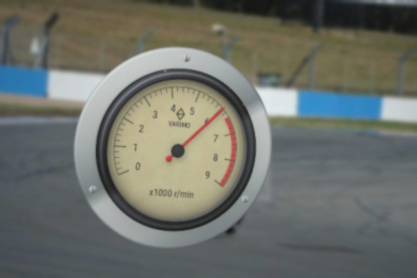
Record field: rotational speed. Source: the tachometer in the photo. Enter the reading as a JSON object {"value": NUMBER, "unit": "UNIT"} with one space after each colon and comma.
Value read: {"value": 6000, "unit": "rpm"}
